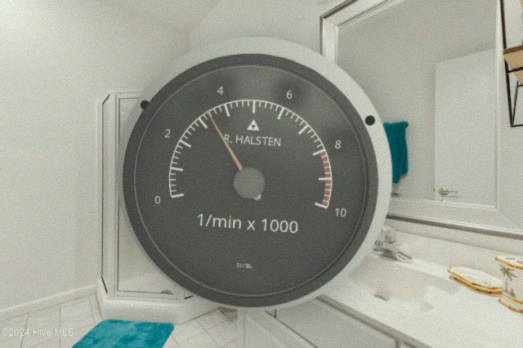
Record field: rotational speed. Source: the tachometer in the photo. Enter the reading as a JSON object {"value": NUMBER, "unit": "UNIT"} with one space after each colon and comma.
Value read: {"value": 3400, "unit": "rpm"}
